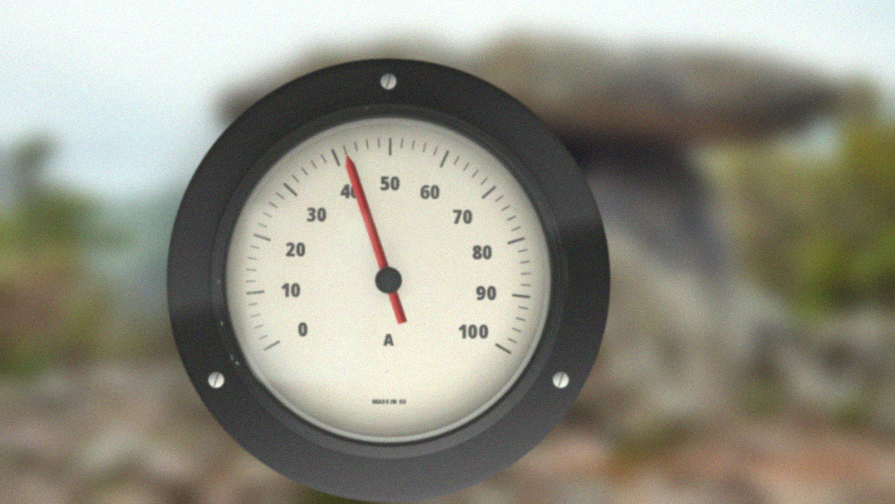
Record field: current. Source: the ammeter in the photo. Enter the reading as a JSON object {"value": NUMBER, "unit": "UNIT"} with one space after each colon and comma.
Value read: {"value": 42, "unit": "A"}
